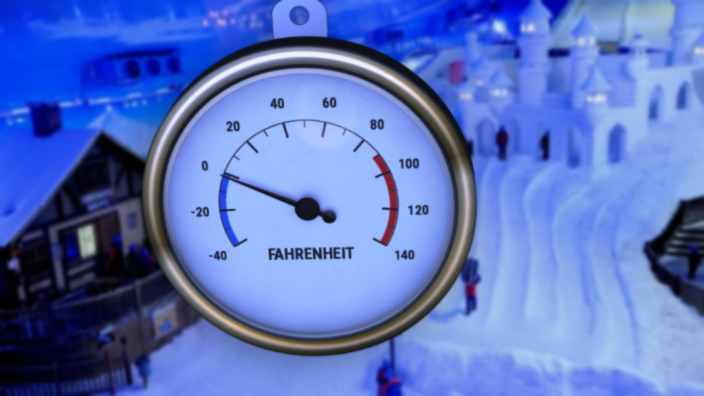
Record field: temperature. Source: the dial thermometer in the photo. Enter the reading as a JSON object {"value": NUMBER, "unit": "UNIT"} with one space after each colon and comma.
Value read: {"value": 0, "unit": "°F"}
